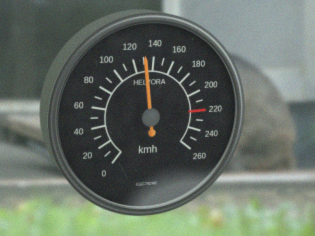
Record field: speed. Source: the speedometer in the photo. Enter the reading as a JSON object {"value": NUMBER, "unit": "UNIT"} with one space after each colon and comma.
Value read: {"value": 130, "unit": "km/h"}
